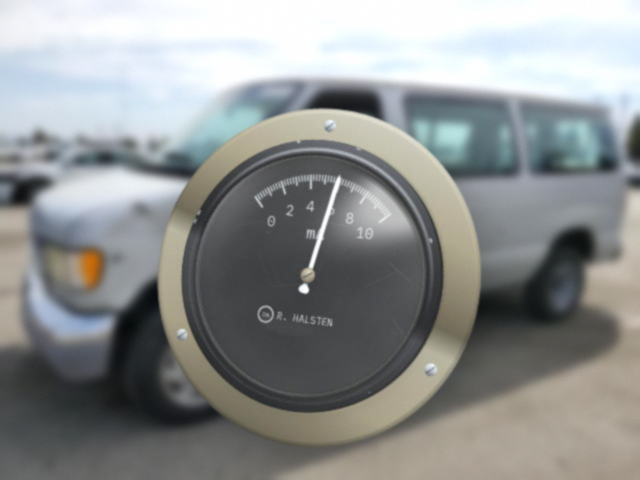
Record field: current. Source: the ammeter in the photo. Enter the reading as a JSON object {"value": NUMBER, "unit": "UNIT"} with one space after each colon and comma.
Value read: {"value": 6, "unit": "mA"}
